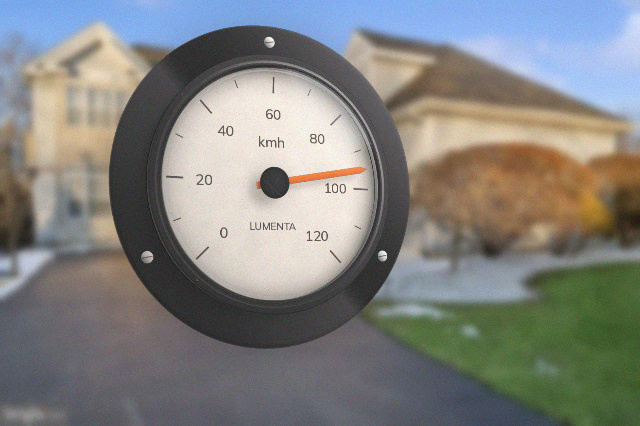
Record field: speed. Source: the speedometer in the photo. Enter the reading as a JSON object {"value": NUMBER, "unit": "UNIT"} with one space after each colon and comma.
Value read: {"value": 95, "unit": "km/h"}
